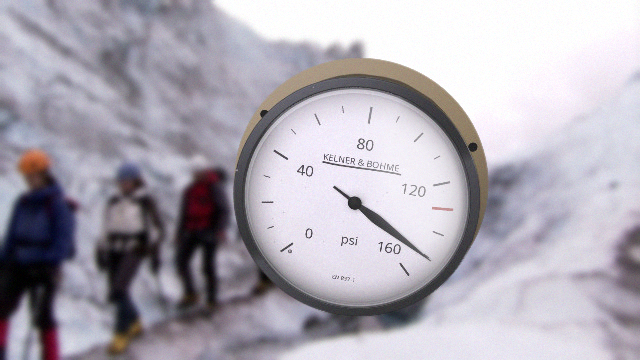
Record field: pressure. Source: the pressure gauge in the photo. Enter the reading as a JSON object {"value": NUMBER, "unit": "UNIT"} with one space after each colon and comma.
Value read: {"value": 150, "unit": "psi"}
